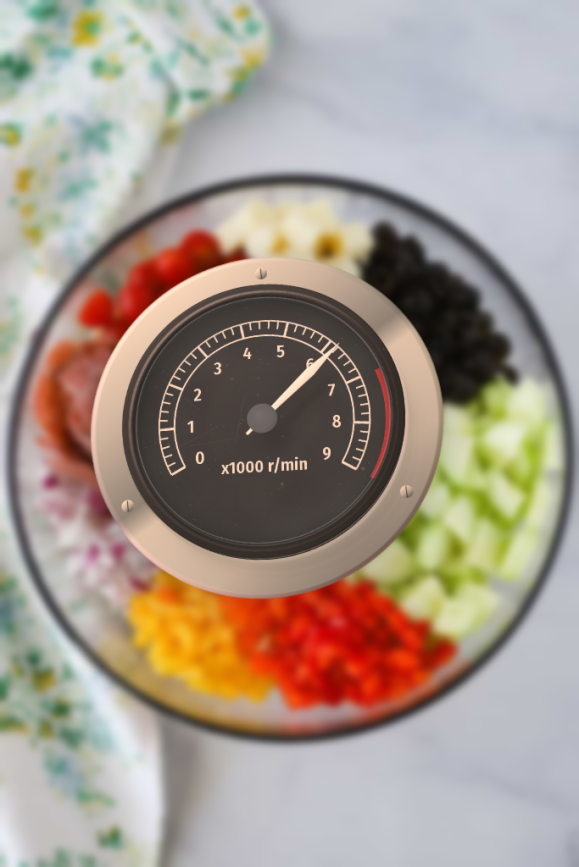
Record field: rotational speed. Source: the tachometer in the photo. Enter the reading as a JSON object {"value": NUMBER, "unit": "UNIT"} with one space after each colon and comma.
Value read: {"value": 6200, "unit": "rpm"}
